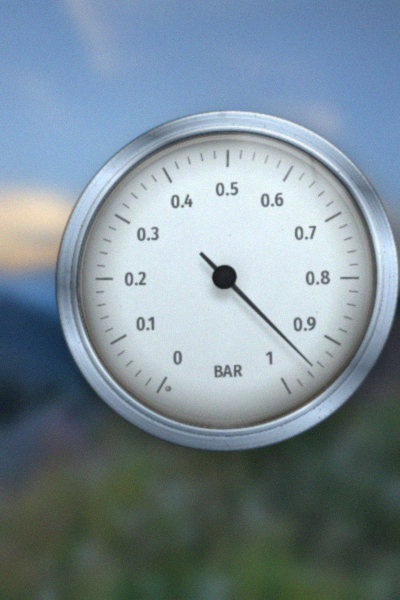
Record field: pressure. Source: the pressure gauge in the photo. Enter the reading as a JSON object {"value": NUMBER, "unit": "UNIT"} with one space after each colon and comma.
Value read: {"value": 0.95, "unit": "bar"}
